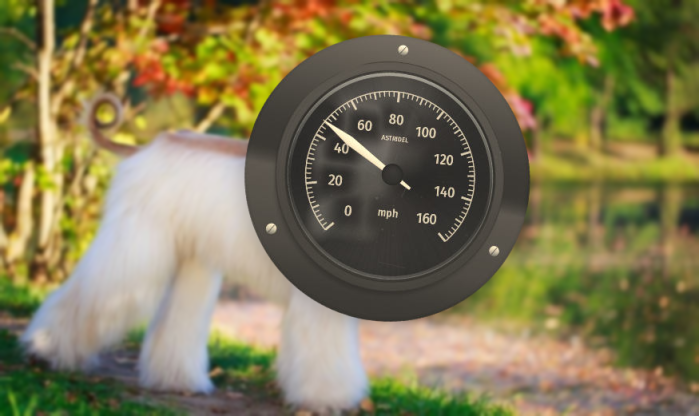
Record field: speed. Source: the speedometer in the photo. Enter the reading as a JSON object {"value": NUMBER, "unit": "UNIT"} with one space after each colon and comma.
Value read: {"value": 46, "unit": "mph"}
